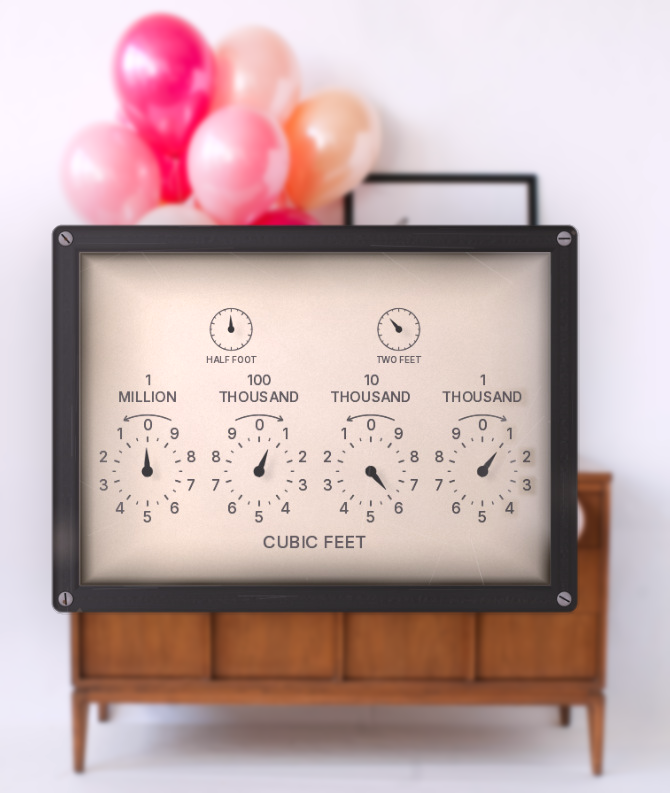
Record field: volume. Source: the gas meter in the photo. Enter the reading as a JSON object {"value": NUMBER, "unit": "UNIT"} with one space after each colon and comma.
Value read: {"value": 6100, "unit": "ft³"}
